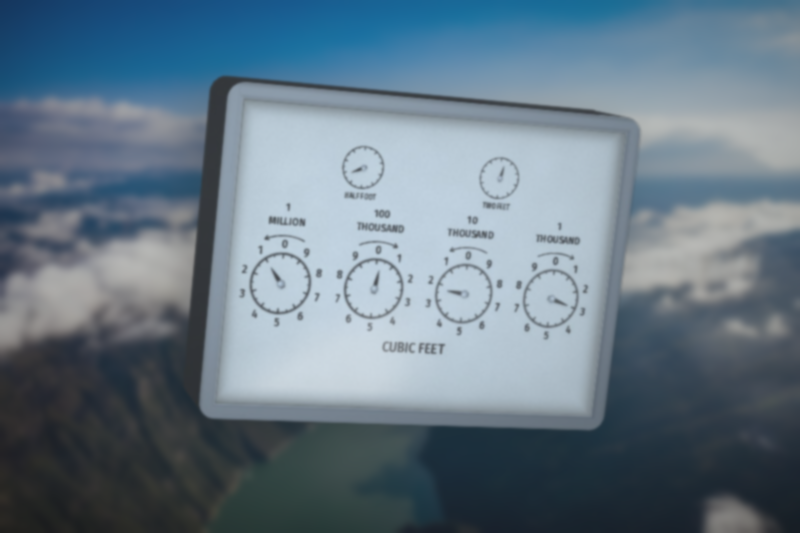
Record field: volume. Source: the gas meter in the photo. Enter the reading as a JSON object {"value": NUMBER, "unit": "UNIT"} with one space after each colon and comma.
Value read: {"value": 102300, "unit": "ft³"}
